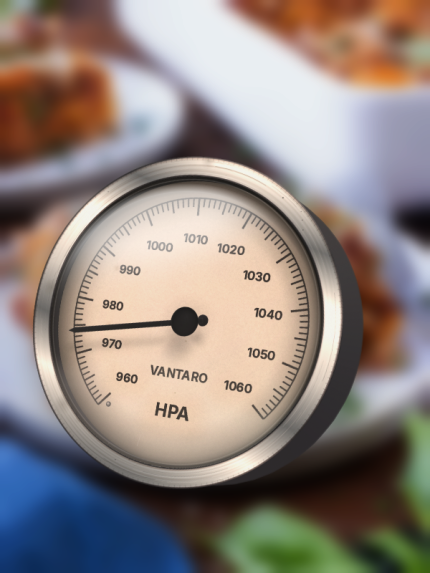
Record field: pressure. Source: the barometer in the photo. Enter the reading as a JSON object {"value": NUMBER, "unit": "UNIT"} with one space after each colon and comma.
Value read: {"value": 974, "unit": "hPa"}
